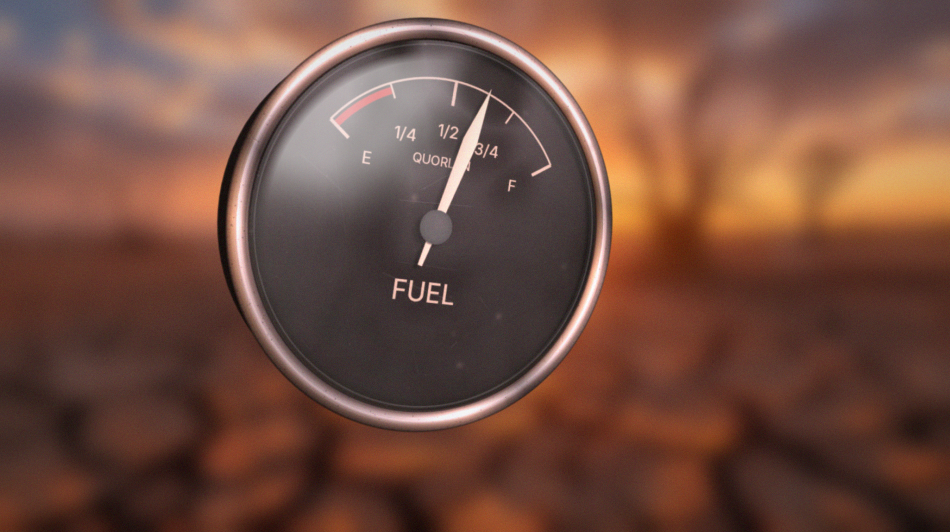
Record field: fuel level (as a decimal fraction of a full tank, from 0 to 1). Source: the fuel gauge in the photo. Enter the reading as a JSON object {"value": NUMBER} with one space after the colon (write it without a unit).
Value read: {"value": 0.625}
